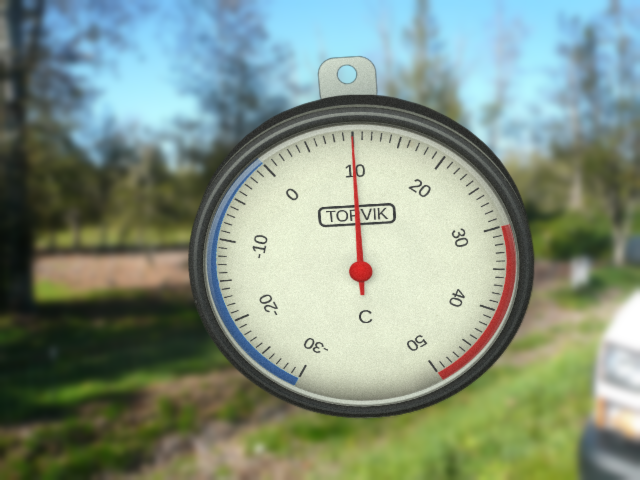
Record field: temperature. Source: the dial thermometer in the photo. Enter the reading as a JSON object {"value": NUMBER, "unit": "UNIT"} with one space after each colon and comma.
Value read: {"value": 10, "unit": "°C"}
